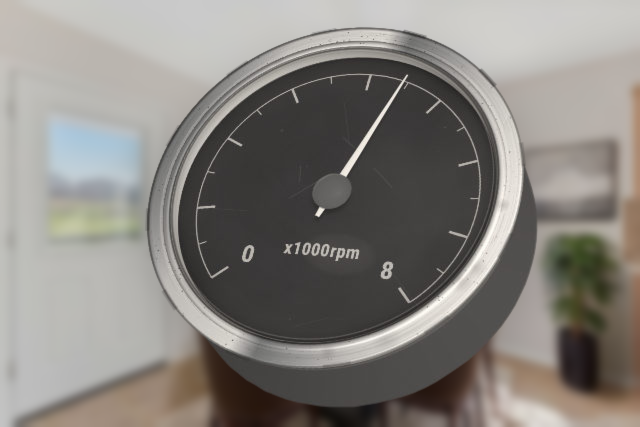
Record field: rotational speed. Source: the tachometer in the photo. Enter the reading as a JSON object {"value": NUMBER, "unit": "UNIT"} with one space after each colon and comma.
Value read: {"value": 4500, "unit": "rpm"}
